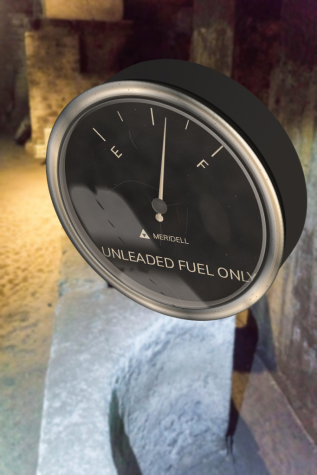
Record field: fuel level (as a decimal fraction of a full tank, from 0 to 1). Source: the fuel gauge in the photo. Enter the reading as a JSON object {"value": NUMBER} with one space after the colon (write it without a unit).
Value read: {"value": 0.625}
